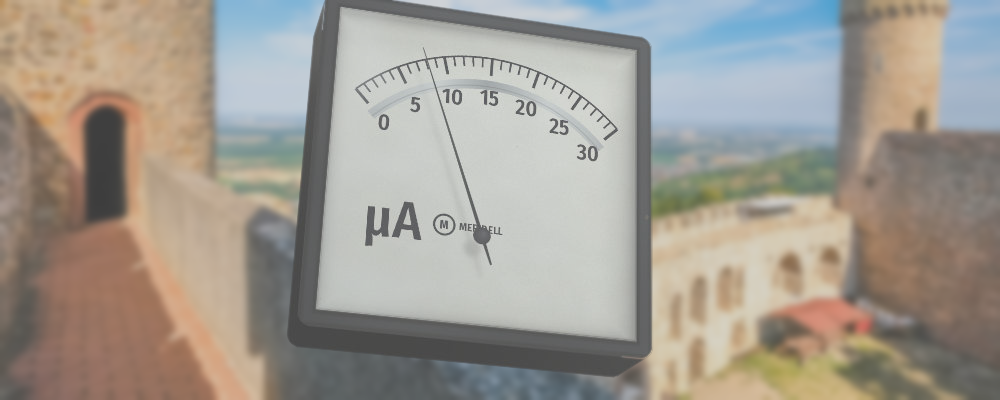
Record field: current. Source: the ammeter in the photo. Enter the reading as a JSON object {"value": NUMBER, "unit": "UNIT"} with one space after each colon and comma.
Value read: {"value": 8, "unit": "µA"}
